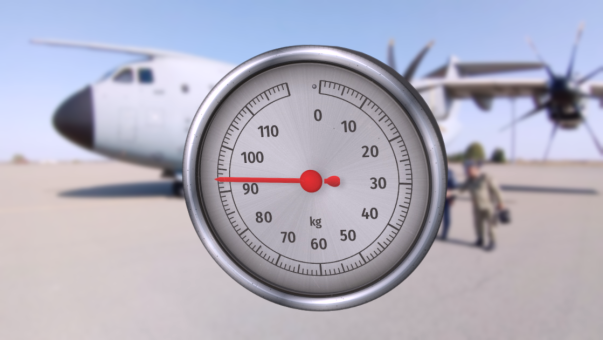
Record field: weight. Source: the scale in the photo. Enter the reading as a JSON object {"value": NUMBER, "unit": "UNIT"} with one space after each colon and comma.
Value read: {"value": 93, "unit": "kg"}
